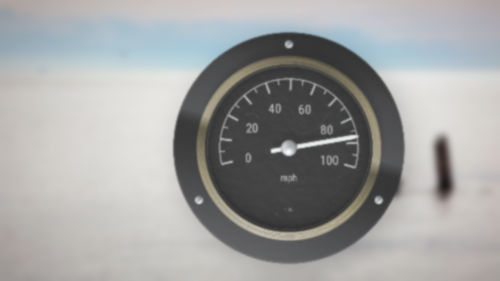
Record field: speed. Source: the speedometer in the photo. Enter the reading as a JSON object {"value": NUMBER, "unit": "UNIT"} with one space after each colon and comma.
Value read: {"value": 87.5, "unit": "mph"}
